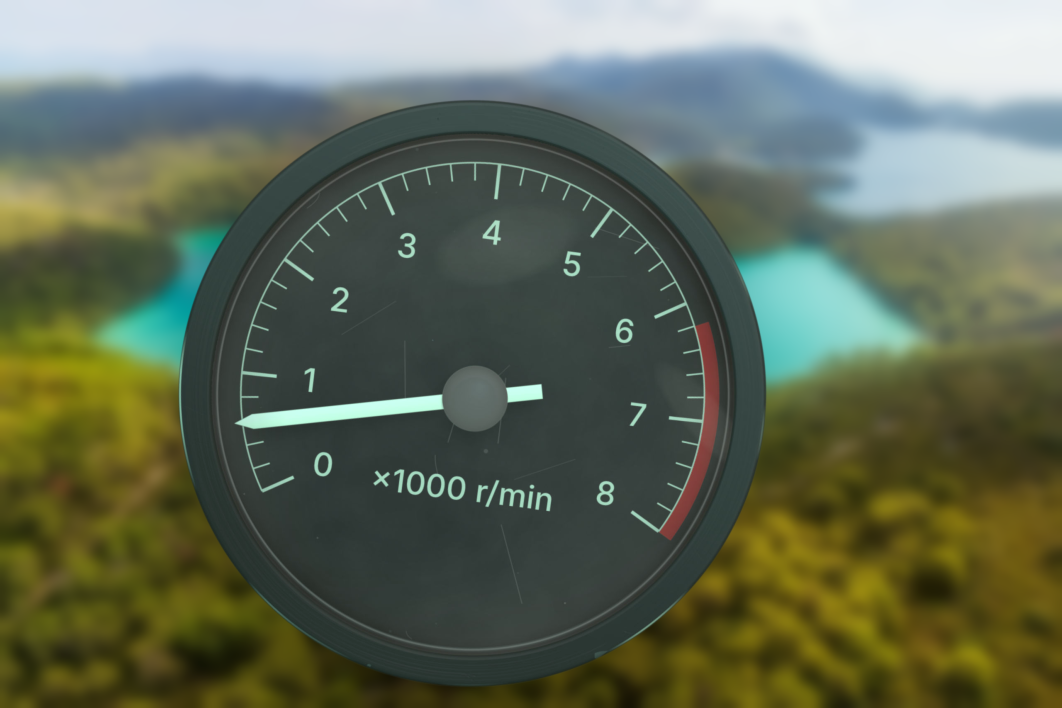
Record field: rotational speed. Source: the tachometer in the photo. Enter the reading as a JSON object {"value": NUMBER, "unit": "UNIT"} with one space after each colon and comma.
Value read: {"value": 600, "unit": "rpm"}
